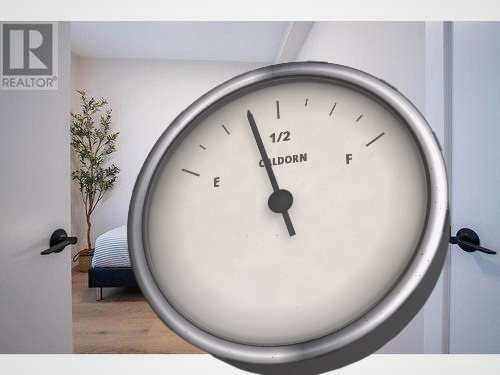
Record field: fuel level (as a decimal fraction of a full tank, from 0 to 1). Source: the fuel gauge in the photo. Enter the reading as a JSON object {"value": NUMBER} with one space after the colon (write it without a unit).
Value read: {"value": 0.375}
